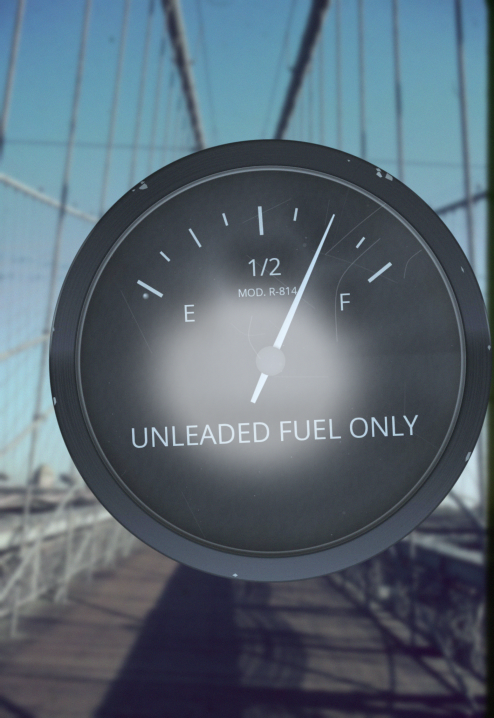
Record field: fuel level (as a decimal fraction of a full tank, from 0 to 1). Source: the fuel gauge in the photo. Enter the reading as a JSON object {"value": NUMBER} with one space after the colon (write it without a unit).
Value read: {"value": 0.75}
